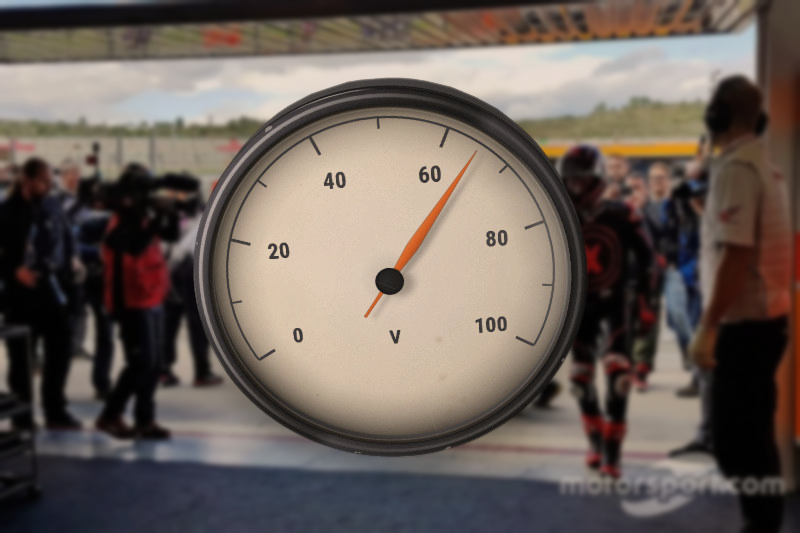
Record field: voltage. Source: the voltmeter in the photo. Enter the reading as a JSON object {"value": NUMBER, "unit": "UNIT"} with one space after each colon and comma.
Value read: {"value": 65, "unit": "V"}
